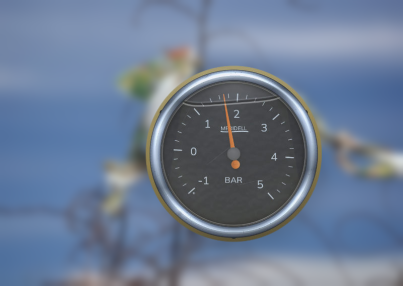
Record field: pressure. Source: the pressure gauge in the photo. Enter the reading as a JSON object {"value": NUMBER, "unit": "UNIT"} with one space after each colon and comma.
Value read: {"value": 1.7, "unit": "bar"}
